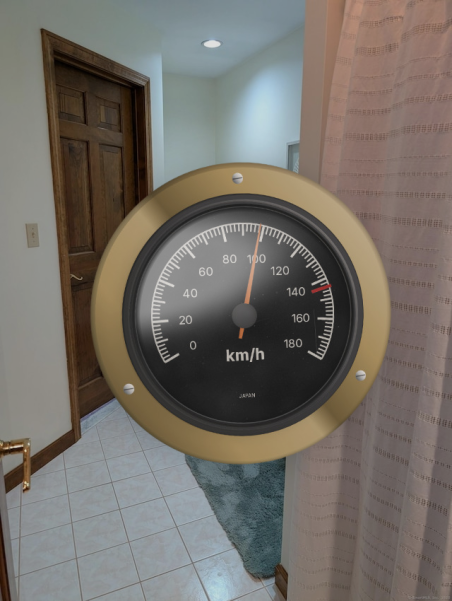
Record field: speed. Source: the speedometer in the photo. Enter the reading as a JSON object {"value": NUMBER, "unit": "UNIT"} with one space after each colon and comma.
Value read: {"value": 98, "unit": "km/h"}
